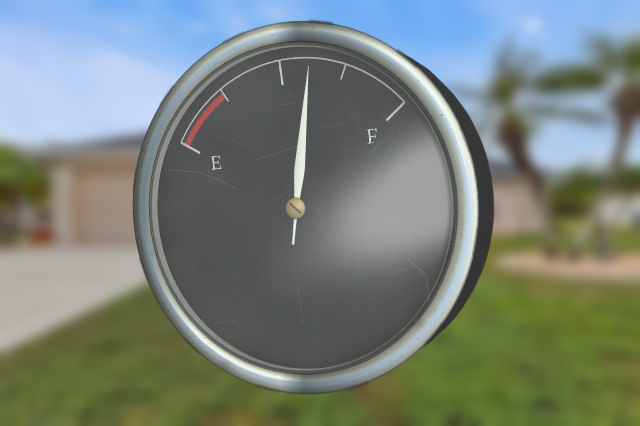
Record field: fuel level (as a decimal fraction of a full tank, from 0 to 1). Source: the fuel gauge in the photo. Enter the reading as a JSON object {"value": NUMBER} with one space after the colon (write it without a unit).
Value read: {"value": 0.625}
